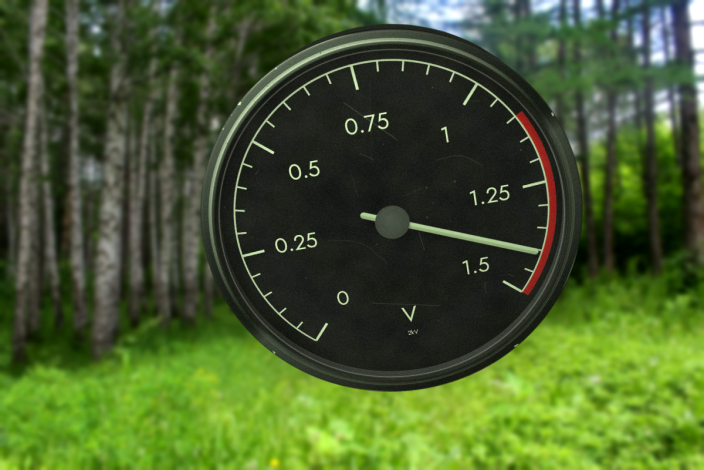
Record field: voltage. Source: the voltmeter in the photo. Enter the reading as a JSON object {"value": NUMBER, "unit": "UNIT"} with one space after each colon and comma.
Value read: {"value": 1.4, "unit": "V"}
